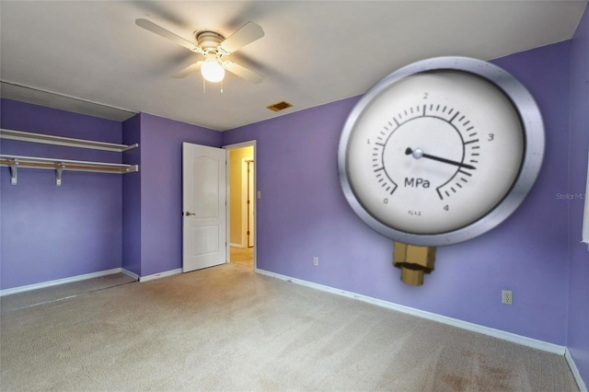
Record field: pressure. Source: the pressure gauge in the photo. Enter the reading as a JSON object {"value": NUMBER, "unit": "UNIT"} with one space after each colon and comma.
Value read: {"value": 3.4, "unit": "MPa"}
